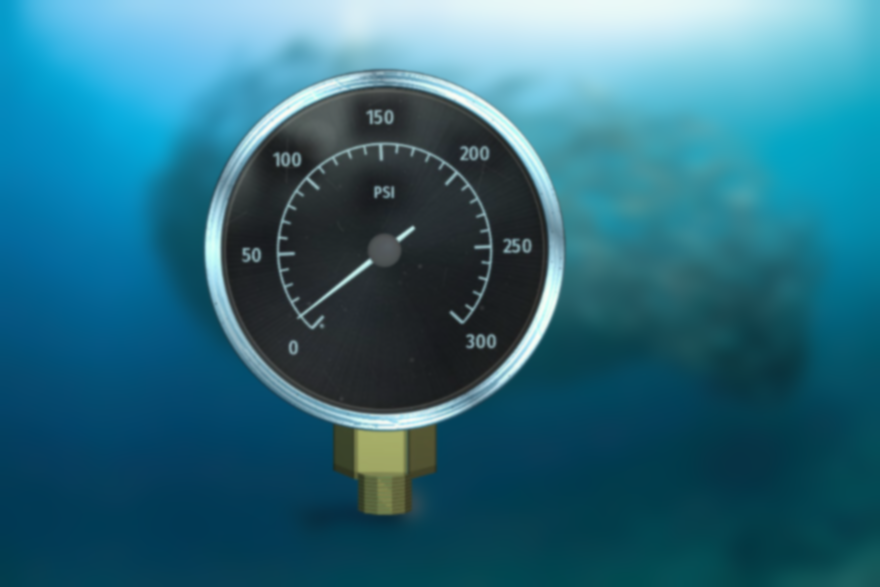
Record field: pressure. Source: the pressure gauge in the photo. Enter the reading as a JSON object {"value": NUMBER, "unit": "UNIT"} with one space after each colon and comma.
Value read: {"value": 10, "unit": "psi"}
